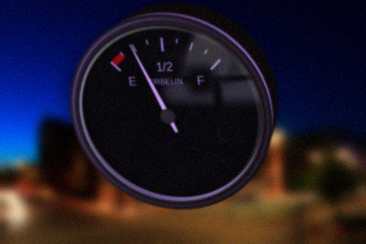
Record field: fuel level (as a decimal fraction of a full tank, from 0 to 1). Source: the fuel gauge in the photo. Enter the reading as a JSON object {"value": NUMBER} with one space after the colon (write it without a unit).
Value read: {"value": 0.25}
